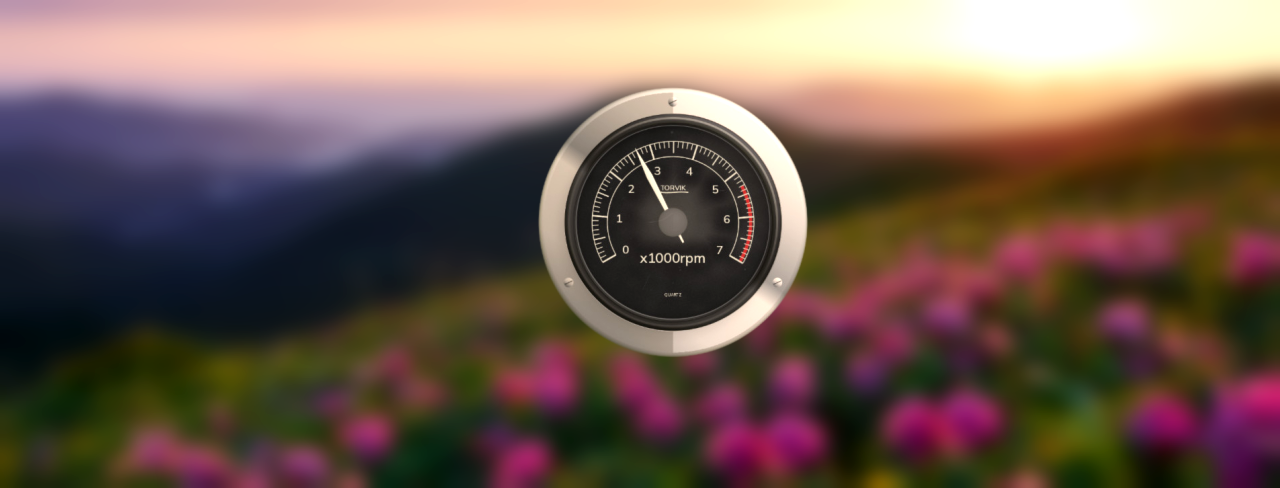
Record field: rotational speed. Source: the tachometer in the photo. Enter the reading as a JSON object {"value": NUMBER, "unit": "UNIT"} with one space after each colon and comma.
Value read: {"value": 2700, "unit": "rpm"}
